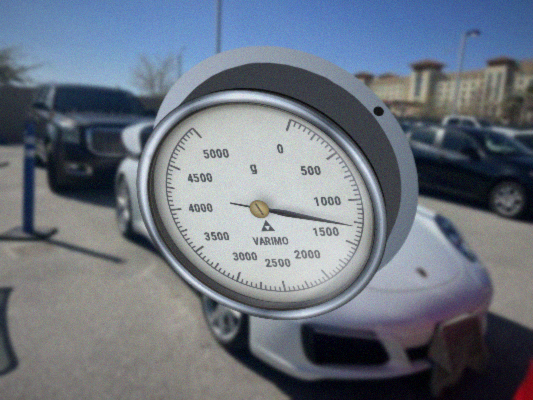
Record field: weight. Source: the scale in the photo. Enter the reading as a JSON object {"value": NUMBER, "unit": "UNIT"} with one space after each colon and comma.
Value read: {"value": 1250, "unit": "g"}
